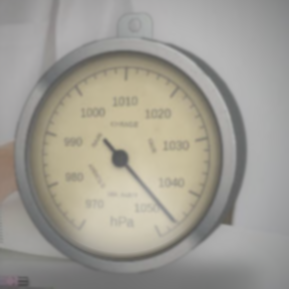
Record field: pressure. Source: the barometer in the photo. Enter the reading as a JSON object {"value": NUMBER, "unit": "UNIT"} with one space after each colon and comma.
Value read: {"value": 1046, "unit": "hPa"}
